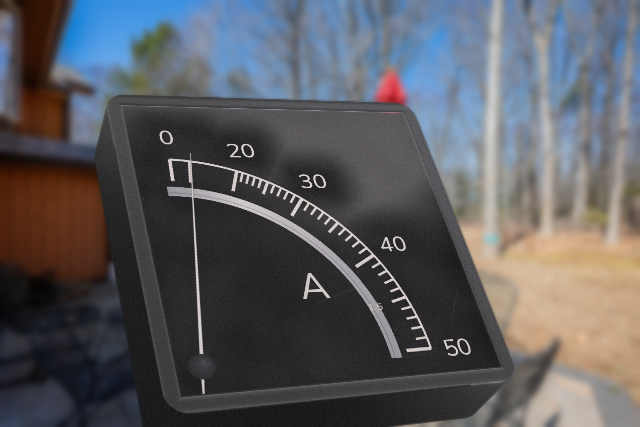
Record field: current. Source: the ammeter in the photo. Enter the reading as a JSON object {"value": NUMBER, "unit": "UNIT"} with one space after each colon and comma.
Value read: {"value": 10, "unit": "A"}
